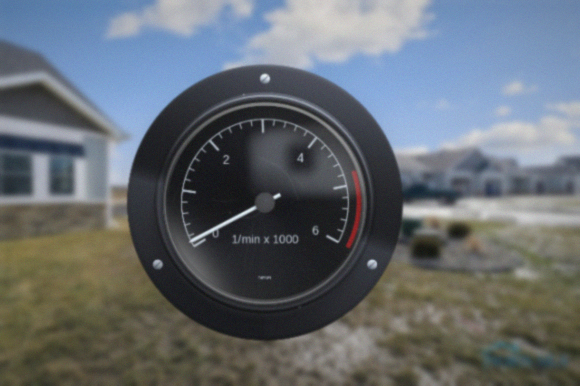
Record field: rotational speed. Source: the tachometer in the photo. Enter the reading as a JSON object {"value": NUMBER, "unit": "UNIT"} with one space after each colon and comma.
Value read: {"value": 100, "unit": "rpm"}
